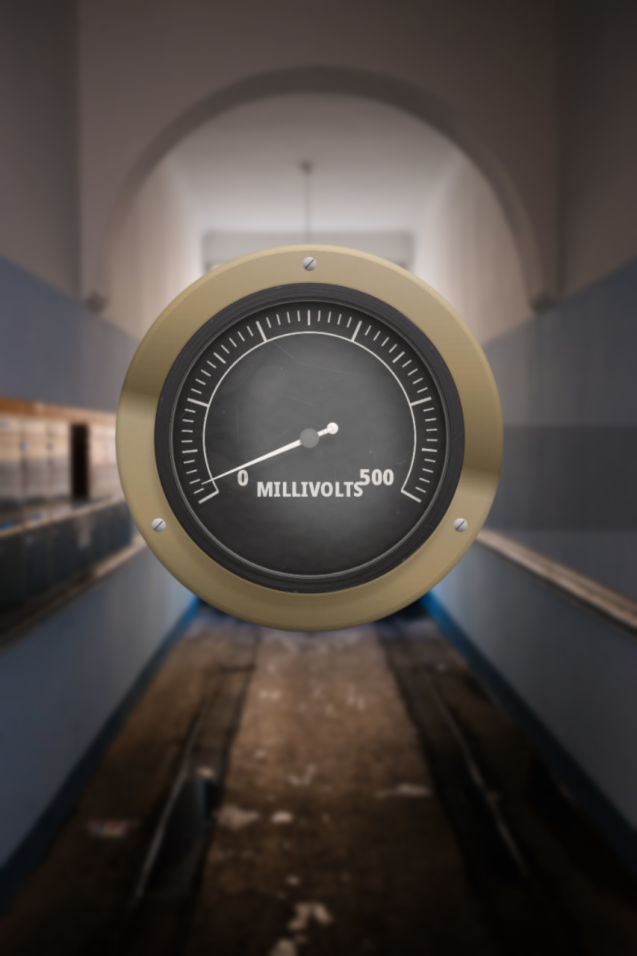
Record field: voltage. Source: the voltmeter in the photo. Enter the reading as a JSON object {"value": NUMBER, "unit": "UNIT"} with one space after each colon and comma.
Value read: {"value": 15, "unit": "mV"}
